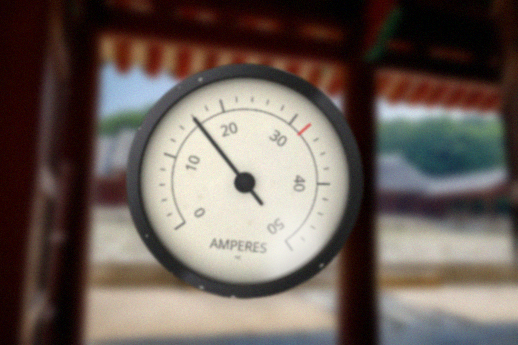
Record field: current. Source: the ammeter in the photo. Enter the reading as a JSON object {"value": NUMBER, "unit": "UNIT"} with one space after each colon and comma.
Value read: {"value": 16, "unit": "A"}
